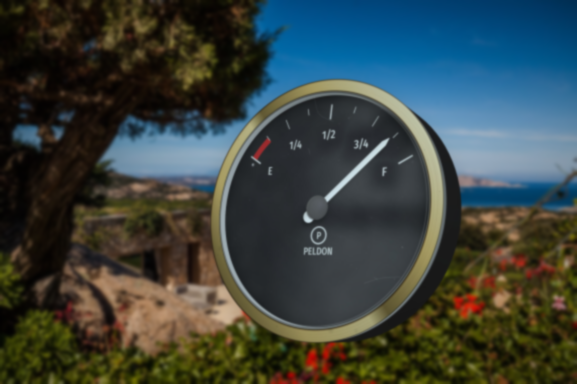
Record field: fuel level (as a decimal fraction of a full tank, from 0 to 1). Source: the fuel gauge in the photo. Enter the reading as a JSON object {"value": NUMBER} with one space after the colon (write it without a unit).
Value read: {"value": 0.875}
